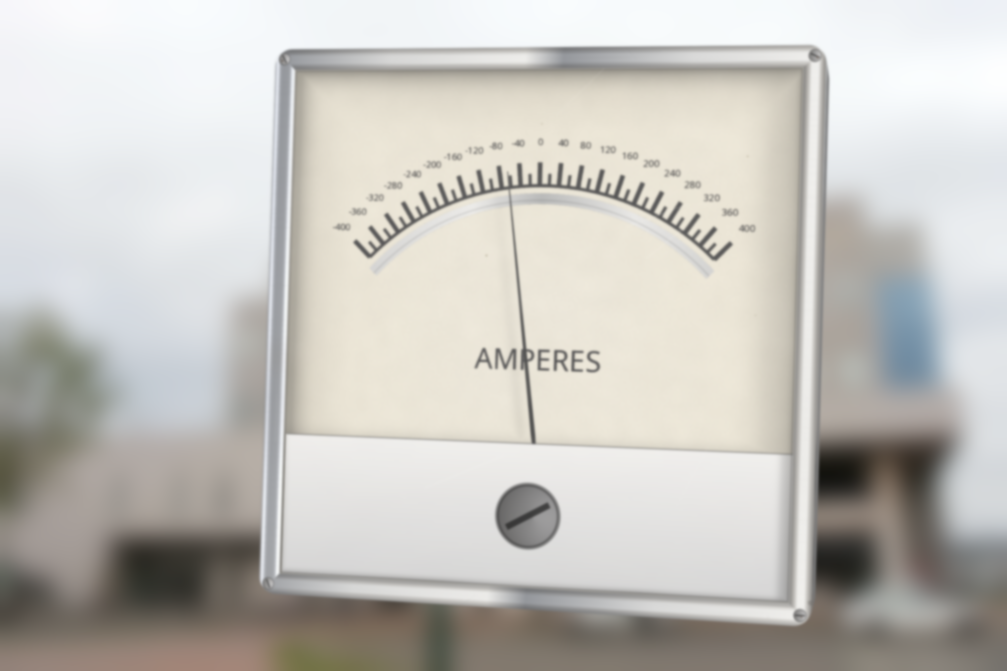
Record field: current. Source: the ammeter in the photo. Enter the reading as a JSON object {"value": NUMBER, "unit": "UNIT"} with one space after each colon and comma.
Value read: {"value": -60, "unit": "A"}
